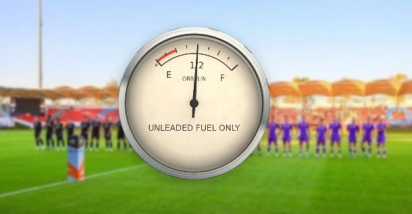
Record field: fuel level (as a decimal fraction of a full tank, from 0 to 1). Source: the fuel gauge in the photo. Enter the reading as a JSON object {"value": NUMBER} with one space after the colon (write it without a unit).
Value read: {"value": 0.5}
